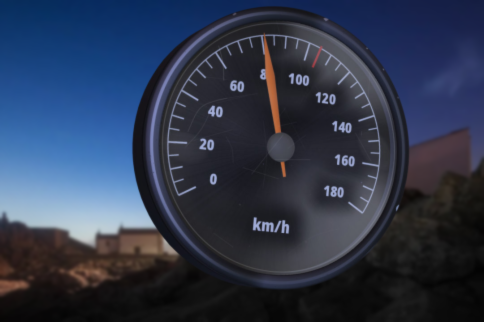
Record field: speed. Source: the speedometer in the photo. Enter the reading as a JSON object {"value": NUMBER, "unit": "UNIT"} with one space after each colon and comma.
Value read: {"value": 80, "unit": "km/h"}
